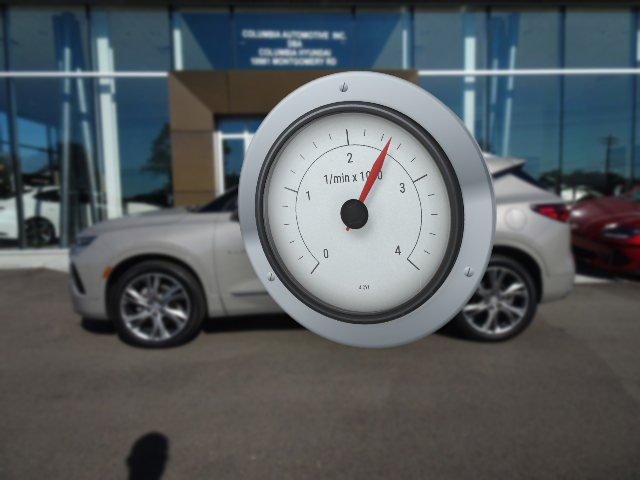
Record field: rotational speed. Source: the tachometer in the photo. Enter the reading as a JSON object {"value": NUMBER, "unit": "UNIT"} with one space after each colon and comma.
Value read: {"value": 2500, "unit": "rpm"}
